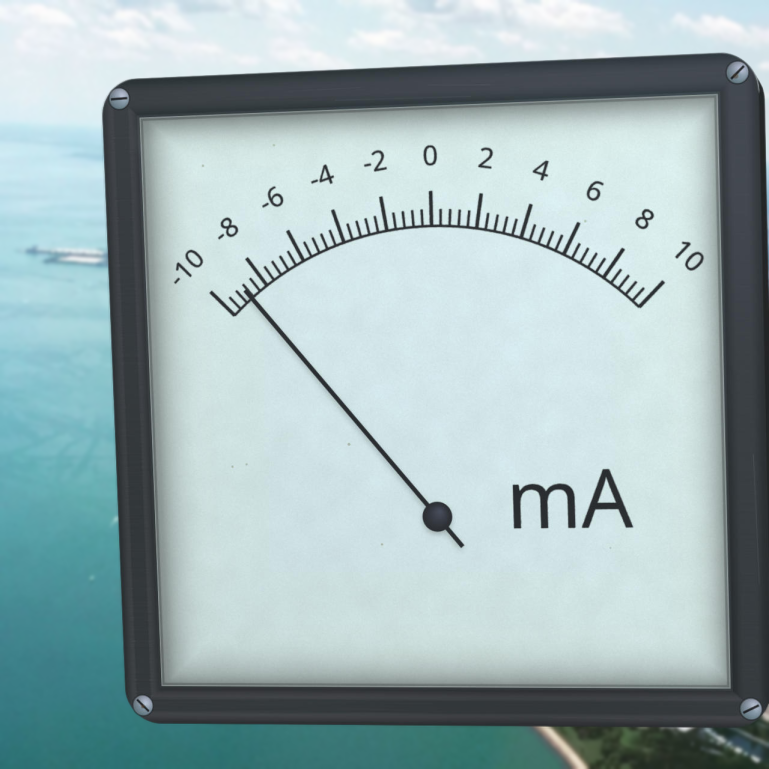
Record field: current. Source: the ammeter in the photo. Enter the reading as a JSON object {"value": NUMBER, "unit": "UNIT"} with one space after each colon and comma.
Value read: {"value": -8.8, "unit": "mA"}
